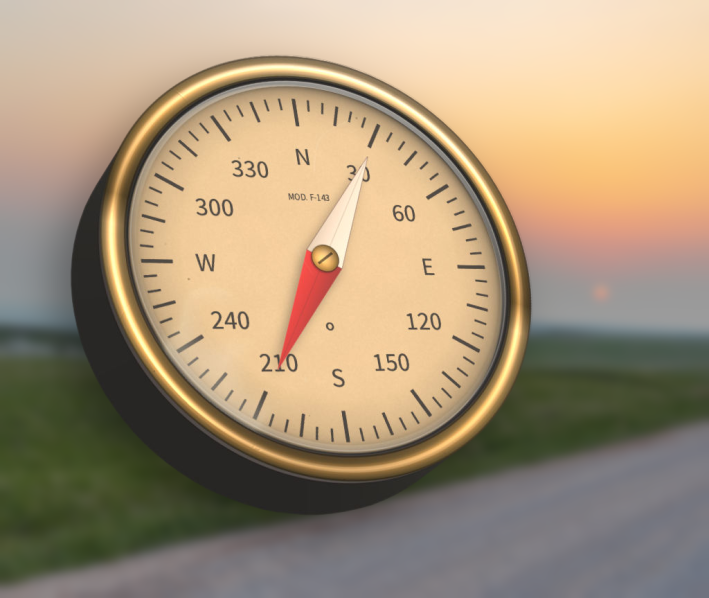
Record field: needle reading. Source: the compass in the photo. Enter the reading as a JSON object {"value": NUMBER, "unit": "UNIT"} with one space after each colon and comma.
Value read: {"value": 210, "unit": "°"}
